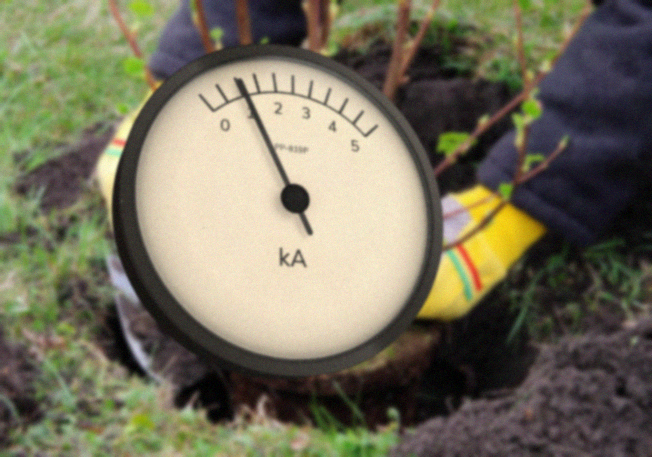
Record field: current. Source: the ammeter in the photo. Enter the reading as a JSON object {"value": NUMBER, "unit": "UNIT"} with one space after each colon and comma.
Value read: {"value": 1, "unit": "kA"}
